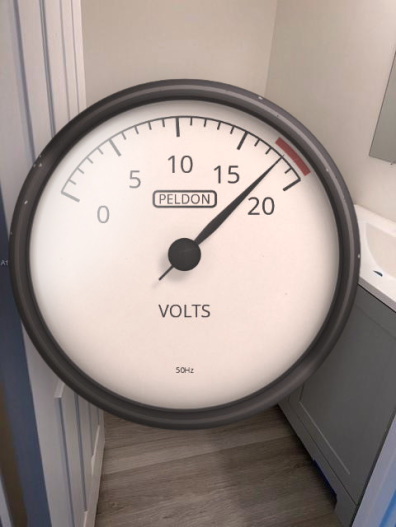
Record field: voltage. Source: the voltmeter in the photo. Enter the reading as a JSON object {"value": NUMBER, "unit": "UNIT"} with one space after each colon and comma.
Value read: {"value": 18, "unit": "V"}
